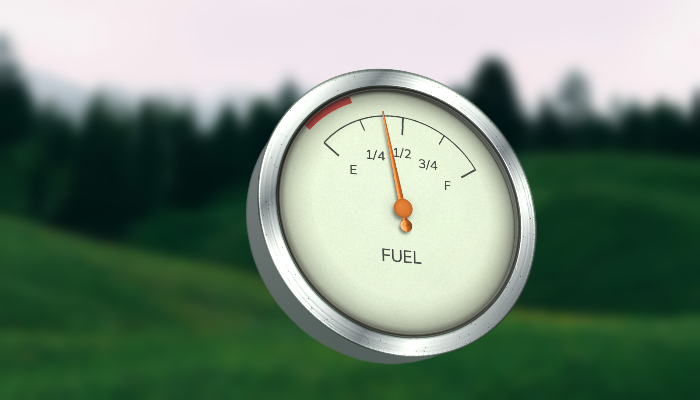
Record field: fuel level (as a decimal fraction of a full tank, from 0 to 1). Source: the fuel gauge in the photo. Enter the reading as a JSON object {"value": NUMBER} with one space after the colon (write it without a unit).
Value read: {"value": 0.375}
